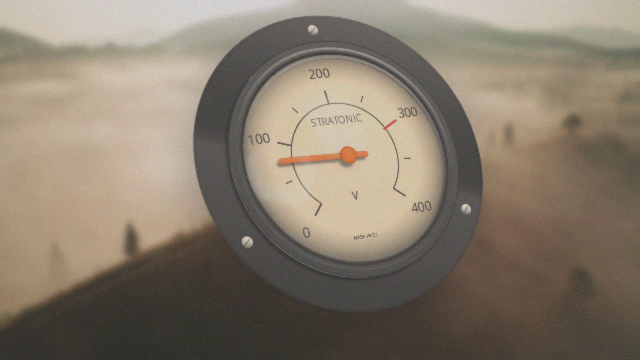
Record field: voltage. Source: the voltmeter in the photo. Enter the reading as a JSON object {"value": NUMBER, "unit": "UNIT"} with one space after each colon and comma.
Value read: {"value": 75, "unit": "V"}
